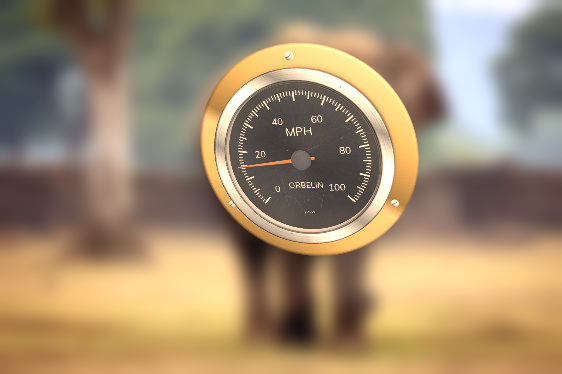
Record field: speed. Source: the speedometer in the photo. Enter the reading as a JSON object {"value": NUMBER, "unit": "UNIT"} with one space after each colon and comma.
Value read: {"value": 15, "unit": "mph"}
